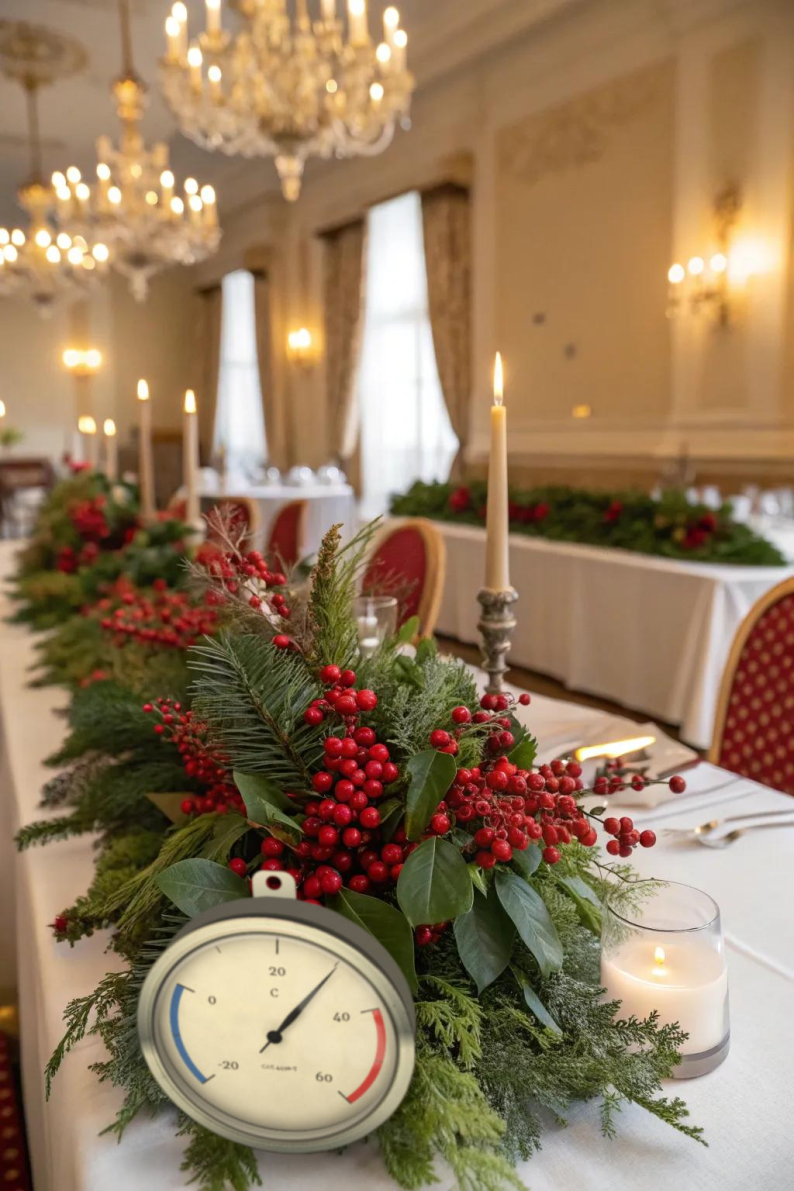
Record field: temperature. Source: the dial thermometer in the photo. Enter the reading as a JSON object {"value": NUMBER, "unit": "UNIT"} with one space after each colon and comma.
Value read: {"value": 30, "unit": "°C"}
